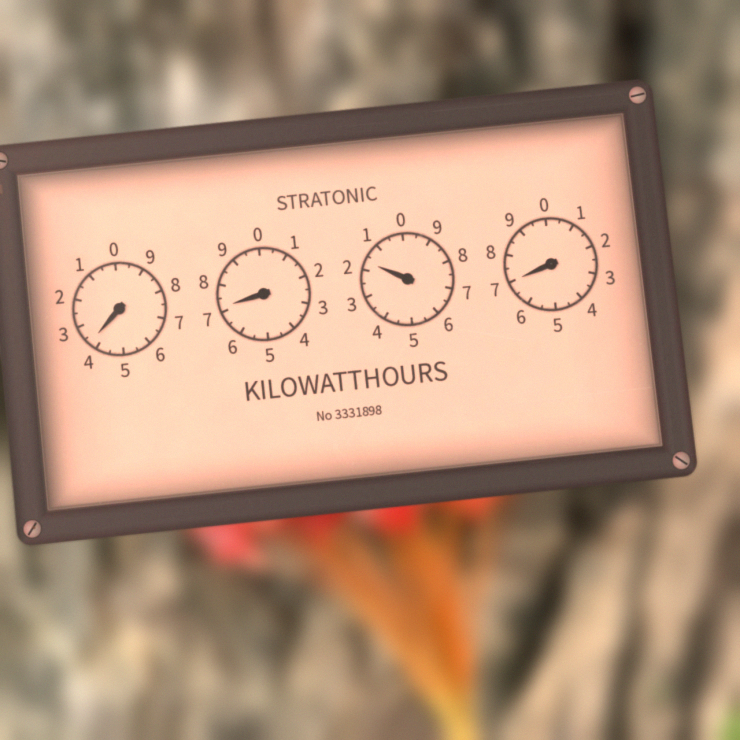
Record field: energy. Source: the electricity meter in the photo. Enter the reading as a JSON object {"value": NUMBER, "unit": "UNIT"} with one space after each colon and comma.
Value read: {"value": 3717, "unit": "kWh"}
